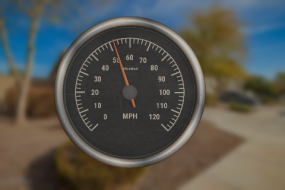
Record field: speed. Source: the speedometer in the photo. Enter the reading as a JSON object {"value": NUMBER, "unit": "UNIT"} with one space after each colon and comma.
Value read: {"value": 52, "unit": "mph"}
